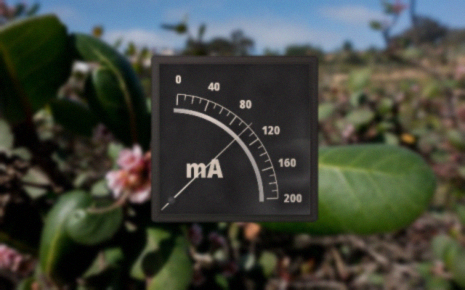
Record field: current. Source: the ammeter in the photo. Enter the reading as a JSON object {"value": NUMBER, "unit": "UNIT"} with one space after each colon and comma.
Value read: {"value": 100, "unit": "mA"}
